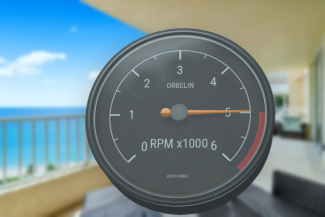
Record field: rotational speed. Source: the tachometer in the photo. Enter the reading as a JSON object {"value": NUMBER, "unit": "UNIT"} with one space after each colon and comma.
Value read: {"value": 5000, "unit": "rpm"}
